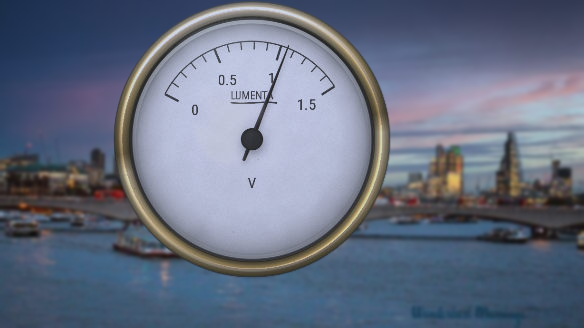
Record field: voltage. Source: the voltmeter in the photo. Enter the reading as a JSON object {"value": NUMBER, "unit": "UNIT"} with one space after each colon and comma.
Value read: {"value": 1.05, "unit": "V"}
